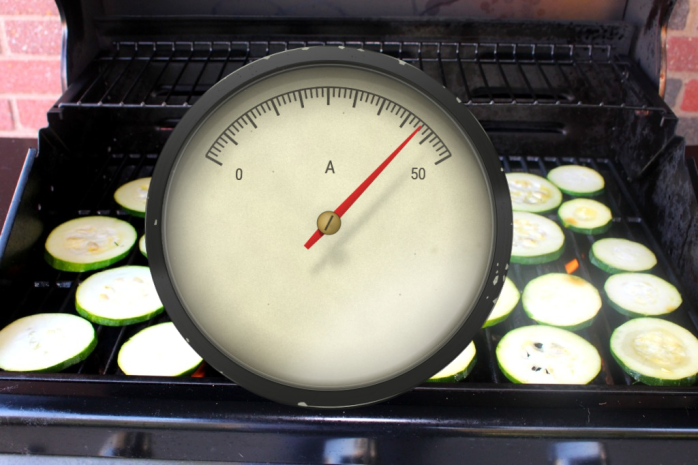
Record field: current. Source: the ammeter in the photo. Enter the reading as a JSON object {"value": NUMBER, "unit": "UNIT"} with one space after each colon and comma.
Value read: {"value": 43, "unit": "A"}
